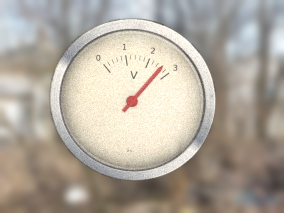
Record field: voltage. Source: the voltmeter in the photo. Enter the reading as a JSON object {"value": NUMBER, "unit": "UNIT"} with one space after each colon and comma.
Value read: {"value": 2.6, "unit": "V"}
